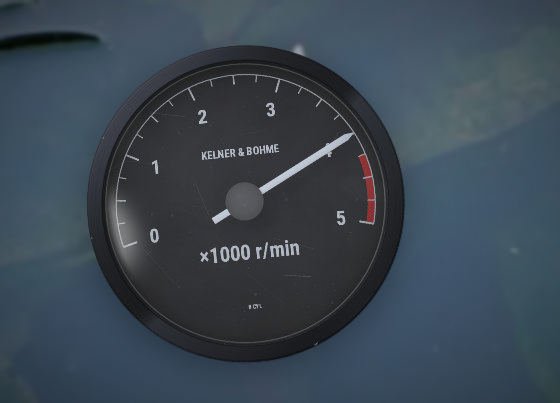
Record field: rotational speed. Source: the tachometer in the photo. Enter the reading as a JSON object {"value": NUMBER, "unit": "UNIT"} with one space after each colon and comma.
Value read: {"value": 4000, "unit": "rpm"}
